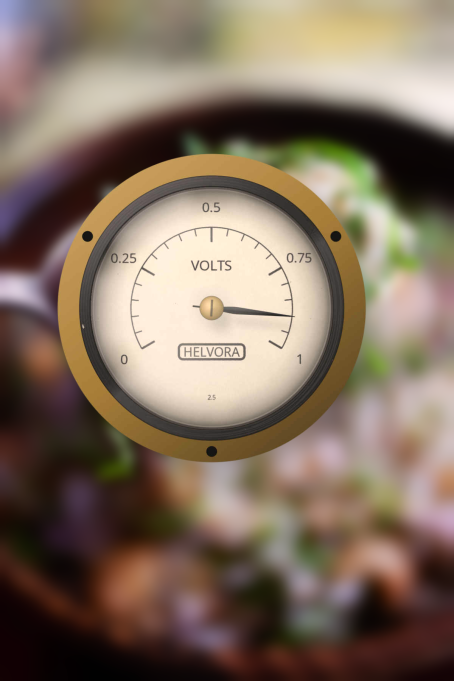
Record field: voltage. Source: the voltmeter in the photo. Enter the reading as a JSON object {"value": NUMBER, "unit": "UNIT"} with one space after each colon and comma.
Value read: {"value": 0.9, "unit": "V"}
